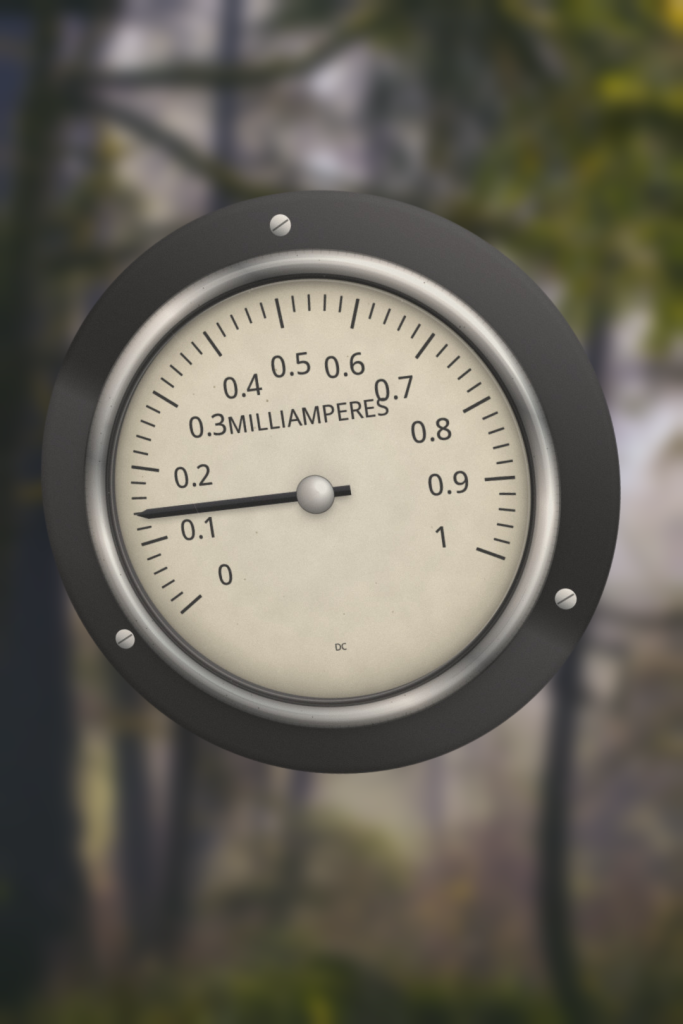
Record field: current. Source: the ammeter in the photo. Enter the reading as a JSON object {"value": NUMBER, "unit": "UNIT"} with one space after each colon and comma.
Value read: {"value": 0.14, "unit": "mA"}
